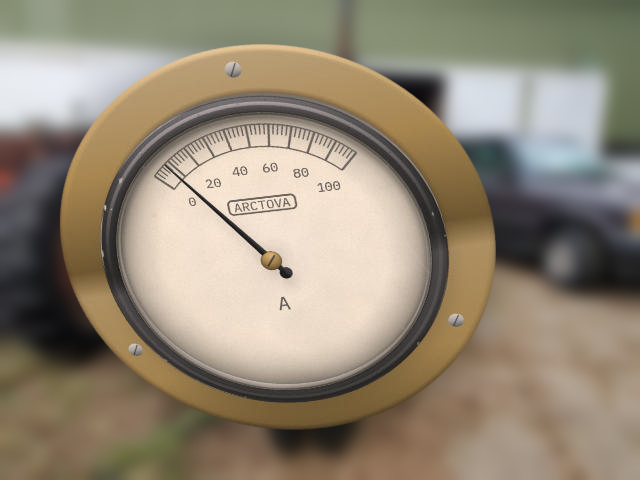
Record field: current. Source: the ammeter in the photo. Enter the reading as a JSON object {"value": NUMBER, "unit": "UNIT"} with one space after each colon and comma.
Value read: {"value": 10, "unit": "A"}
